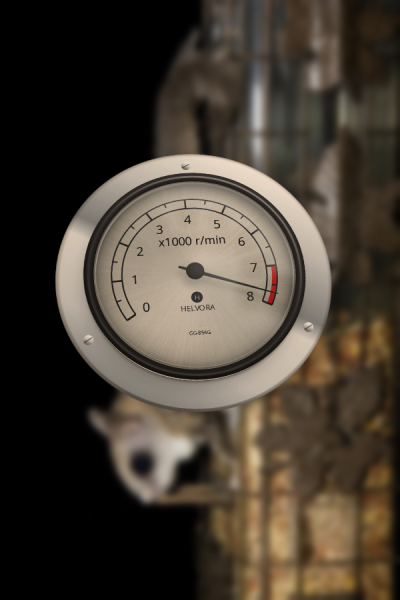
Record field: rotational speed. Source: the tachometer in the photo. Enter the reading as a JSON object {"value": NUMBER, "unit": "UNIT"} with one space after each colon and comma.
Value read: {"value": 7750, "unit": "rpm"}
